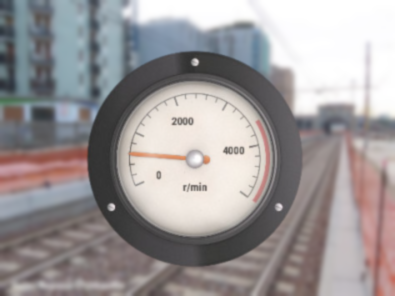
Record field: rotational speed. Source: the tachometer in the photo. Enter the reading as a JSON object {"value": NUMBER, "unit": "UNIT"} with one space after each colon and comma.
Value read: {"value": 600, "unit": "rpm"}
